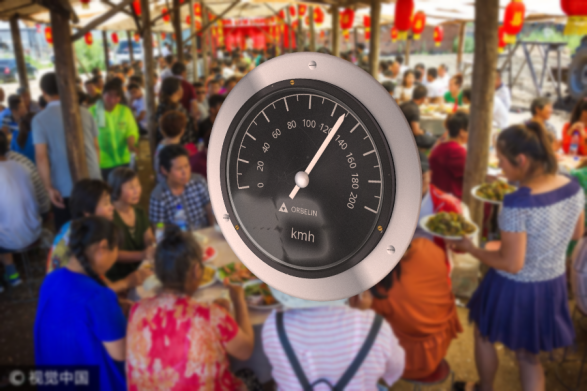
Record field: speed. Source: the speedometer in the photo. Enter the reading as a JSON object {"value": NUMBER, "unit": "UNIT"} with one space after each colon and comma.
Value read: {"value": 130, "unit": "km/h"}
